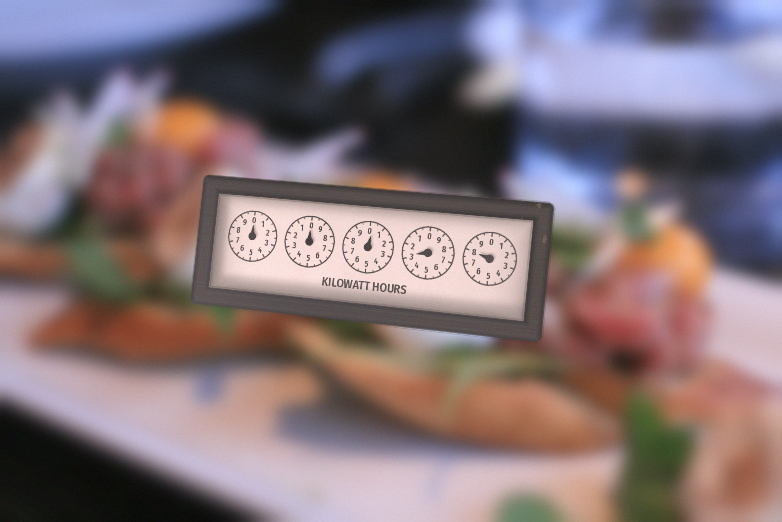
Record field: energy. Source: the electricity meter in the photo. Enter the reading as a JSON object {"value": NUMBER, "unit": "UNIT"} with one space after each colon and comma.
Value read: {"value": 28, "unit": "kWh"}
